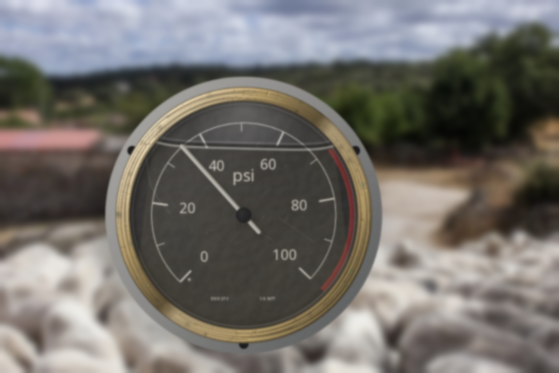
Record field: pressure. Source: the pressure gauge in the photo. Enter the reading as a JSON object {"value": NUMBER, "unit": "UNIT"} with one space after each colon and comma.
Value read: {"value": 35, "unit": "psi"}
